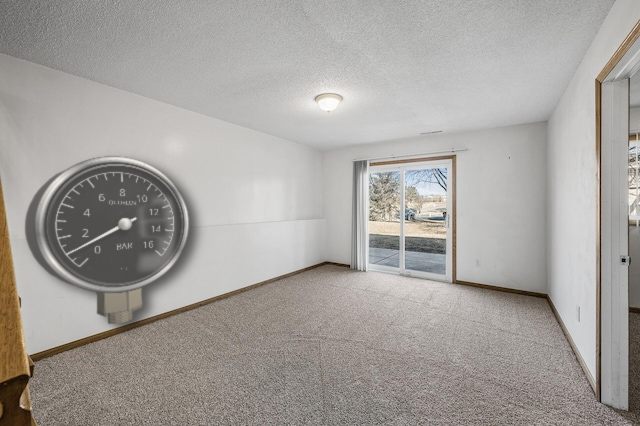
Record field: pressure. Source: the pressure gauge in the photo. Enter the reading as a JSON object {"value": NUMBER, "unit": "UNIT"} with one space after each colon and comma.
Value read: {"value": 1, "unit": "bar"}
